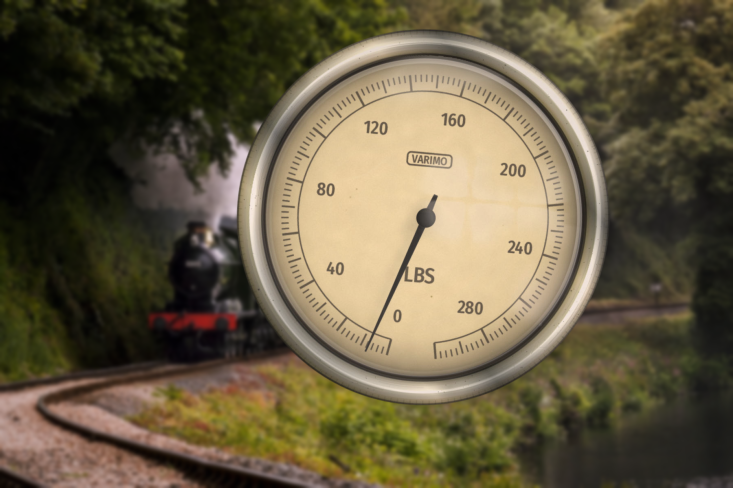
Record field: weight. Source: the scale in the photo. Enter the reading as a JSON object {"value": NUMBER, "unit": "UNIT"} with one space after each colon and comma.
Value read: {"value": 8, "unit": "lb"}
